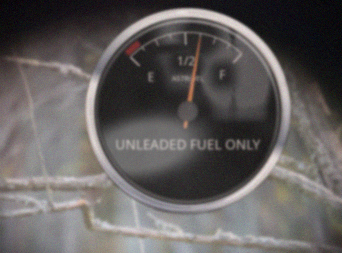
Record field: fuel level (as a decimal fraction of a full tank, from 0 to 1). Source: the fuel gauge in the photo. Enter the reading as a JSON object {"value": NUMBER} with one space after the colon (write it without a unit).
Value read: {"value": 0.625}
